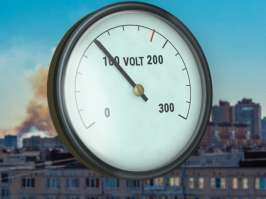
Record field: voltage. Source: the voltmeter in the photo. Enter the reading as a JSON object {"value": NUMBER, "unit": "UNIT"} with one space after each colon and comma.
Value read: {"value": 100, "unit": "V"}
